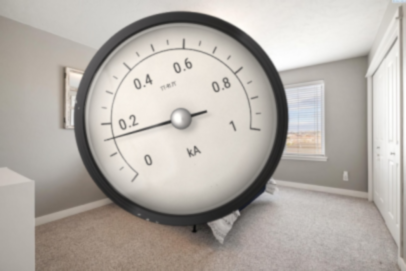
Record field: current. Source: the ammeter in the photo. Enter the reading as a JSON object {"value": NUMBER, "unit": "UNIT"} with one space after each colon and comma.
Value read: {"value": 0.15, "unit": "kA"}
